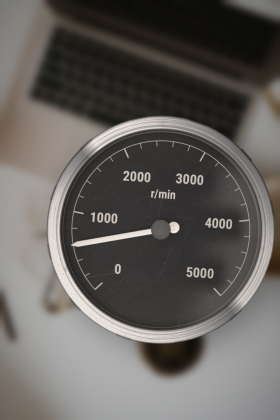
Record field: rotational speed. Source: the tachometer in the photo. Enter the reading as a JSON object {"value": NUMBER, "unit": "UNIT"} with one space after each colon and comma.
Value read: {"value": 600, "unit": "rpm"}
